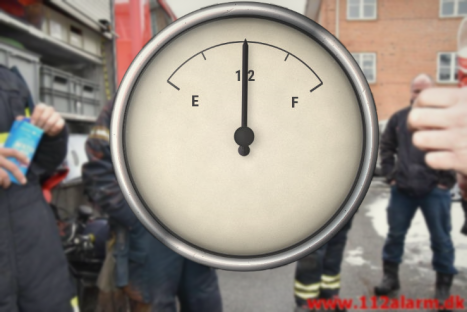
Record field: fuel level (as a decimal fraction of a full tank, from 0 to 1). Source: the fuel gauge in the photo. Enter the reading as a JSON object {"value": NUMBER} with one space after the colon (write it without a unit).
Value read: {"value": 0.5}
